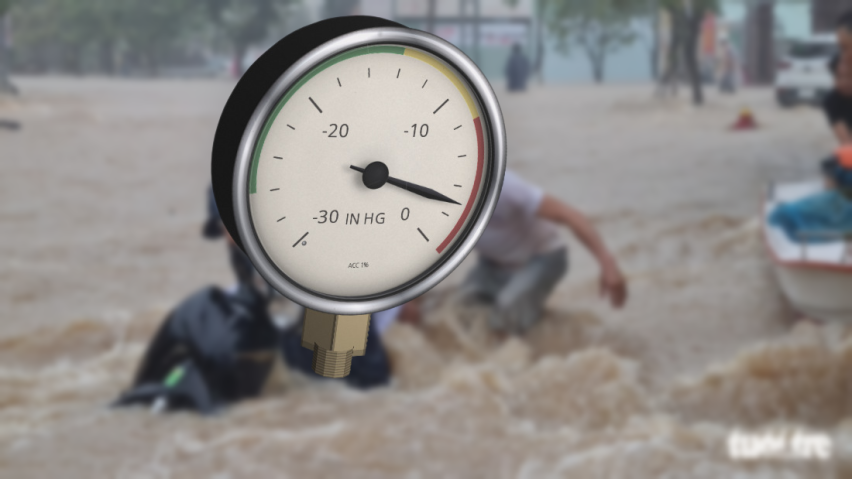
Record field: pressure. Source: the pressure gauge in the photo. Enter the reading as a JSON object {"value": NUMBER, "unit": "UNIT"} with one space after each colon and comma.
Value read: {"value": -3, "unit": "inHg"}
